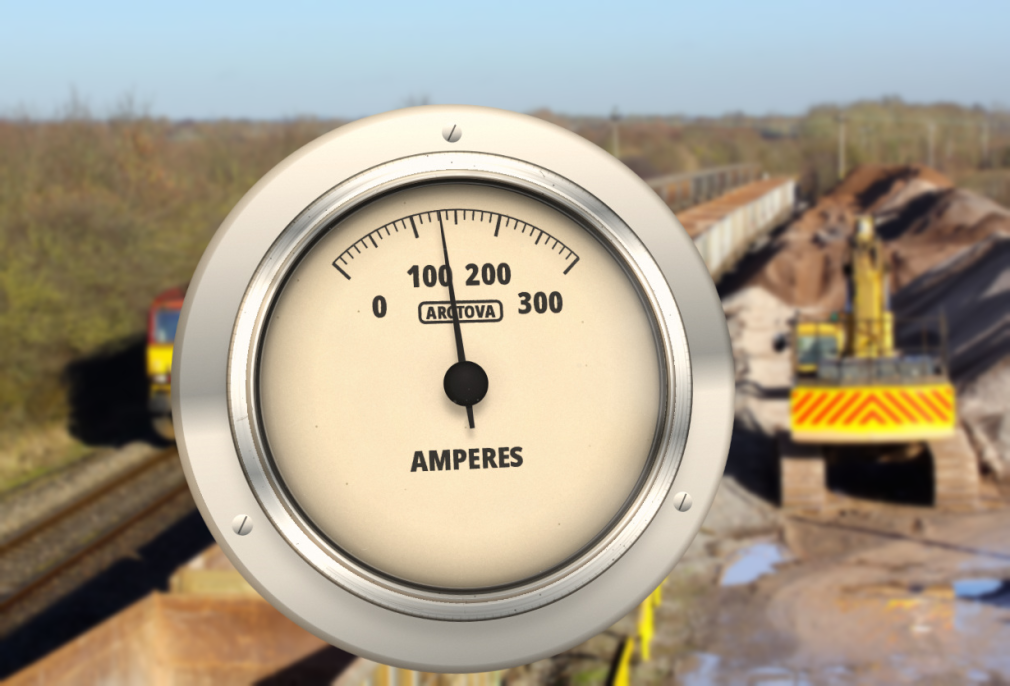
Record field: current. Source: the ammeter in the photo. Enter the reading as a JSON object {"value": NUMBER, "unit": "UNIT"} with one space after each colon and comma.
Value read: {"value": 130, "unit": "A"}
